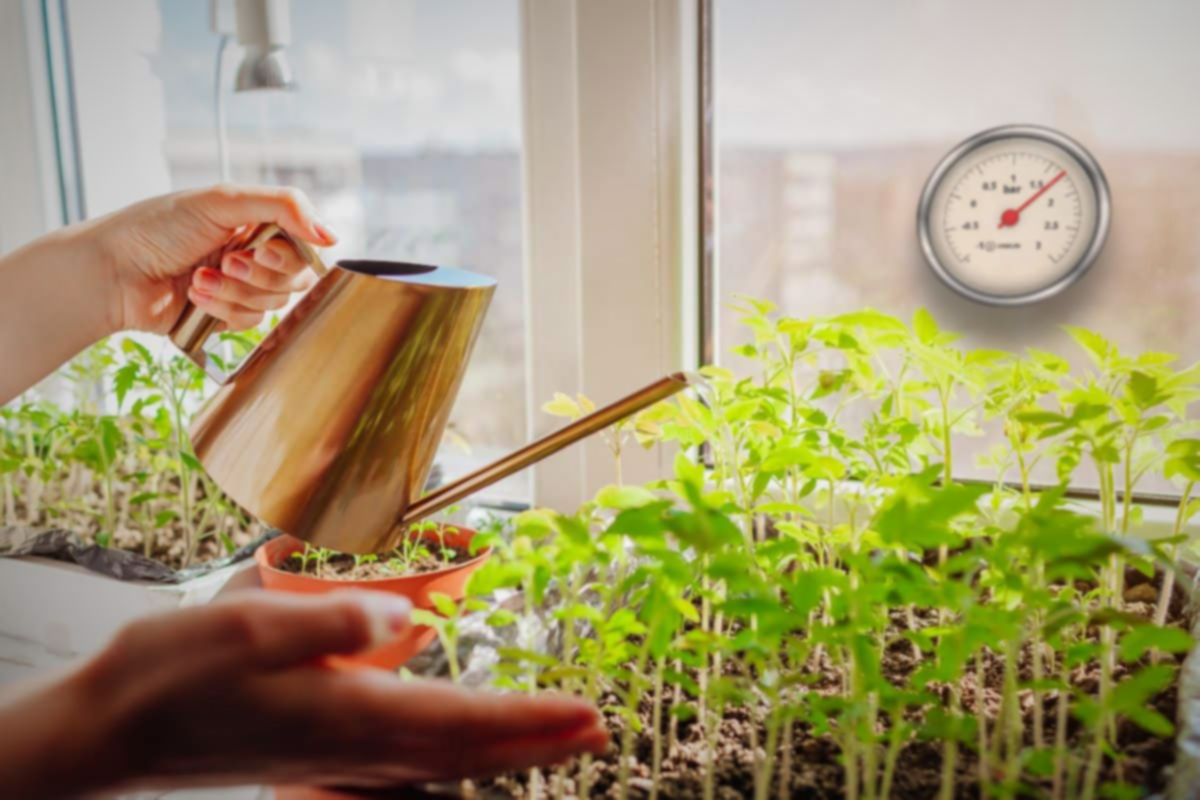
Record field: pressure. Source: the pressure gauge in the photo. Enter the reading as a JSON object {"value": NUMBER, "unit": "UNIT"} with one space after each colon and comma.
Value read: {"value": 1.7, "unit": "bar"}
